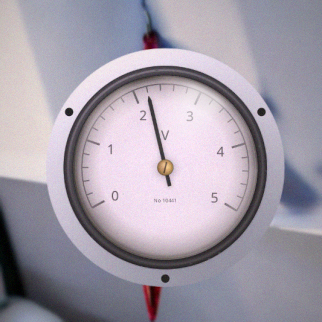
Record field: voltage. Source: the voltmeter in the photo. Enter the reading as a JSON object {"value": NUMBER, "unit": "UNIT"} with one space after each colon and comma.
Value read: {"value": 2.2, "unit": "V"}
